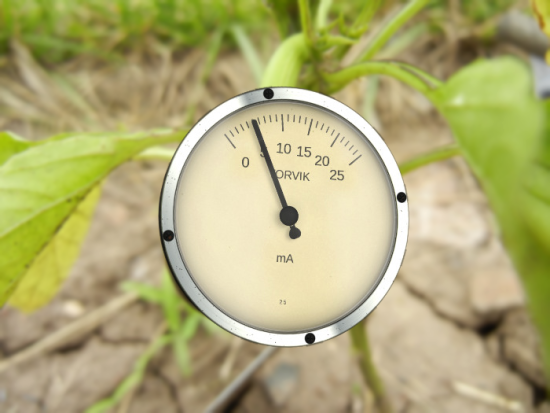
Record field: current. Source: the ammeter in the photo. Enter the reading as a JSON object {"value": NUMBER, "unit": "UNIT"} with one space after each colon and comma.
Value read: {"value": 5, "unit": "mA"}
